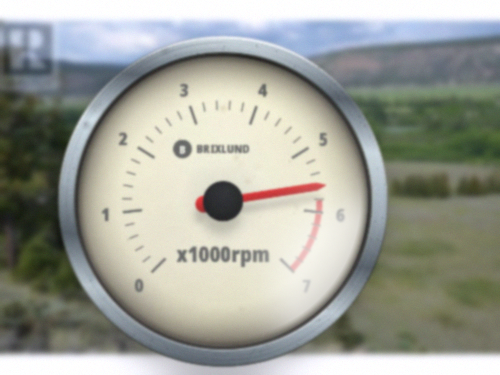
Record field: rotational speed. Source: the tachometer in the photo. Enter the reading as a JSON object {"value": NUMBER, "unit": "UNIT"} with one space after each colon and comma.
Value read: {"value": 5600, "unit": "rpm"}
